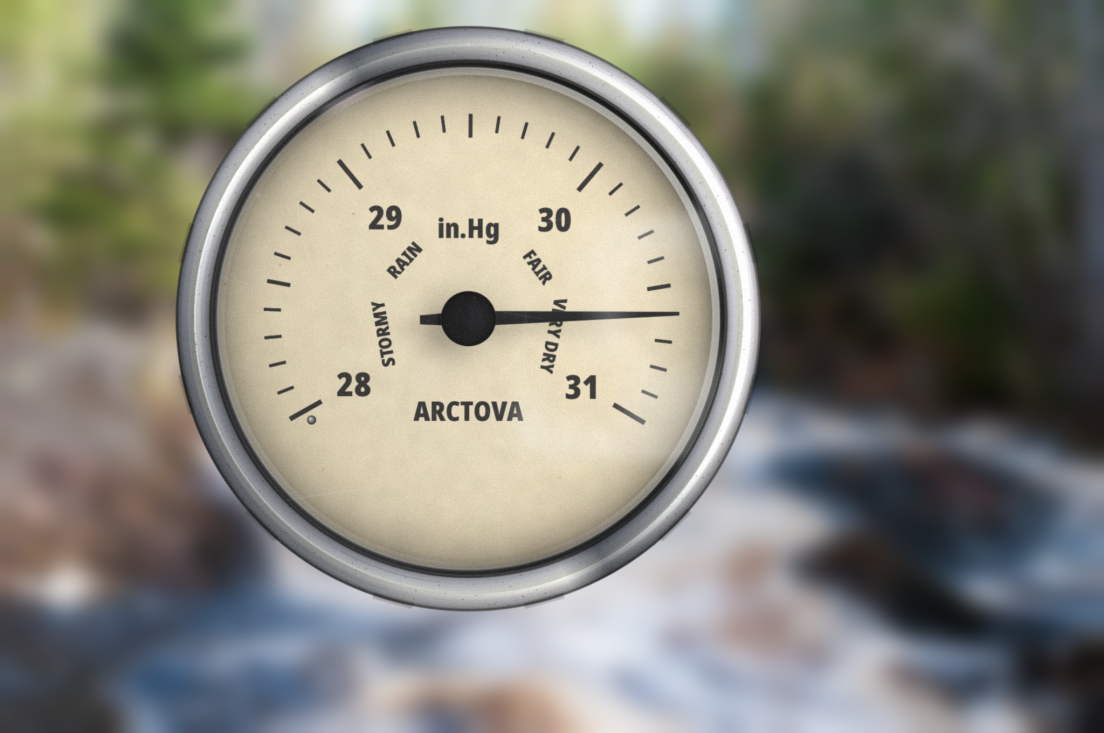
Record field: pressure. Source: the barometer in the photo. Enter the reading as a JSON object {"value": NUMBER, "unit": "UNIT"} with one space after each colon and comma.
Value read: {"value": 30.6, "unit": "inHg"}
